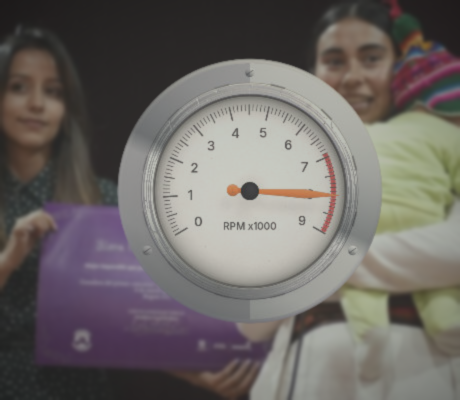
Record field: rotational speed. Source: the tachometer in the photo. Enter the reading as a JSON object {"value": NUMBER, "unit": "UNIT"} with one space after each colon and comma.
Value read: {"value": 8000, "unit": "rpm"}
